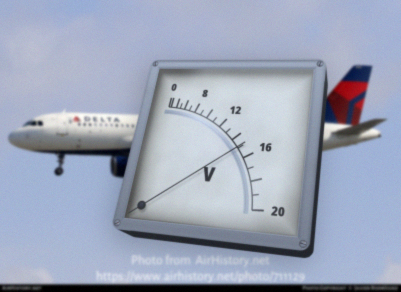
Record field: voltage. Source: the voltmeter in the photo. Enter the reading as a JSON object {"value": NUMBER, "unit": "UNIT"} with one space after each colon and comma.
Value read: {"value": 15, "unit": "V"}
